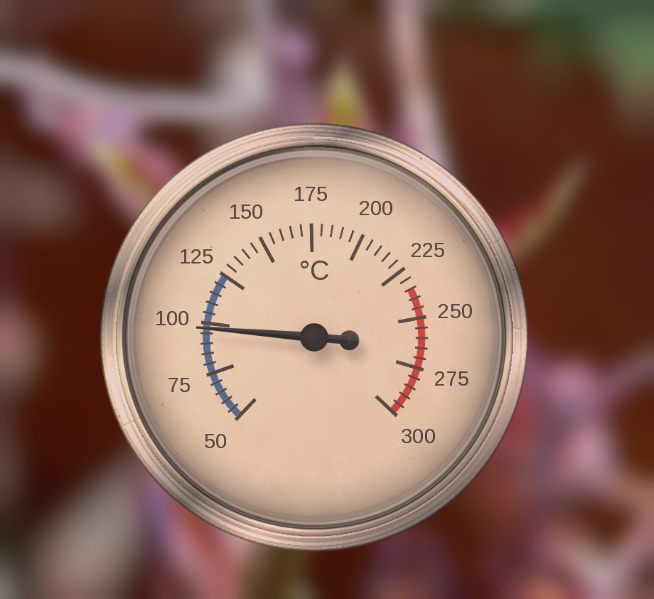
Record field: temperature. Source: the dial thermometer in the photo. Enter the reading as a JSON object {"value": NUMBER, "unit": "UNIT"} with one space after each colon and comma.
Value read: {"value": 97.5, "unit": "°C"}
